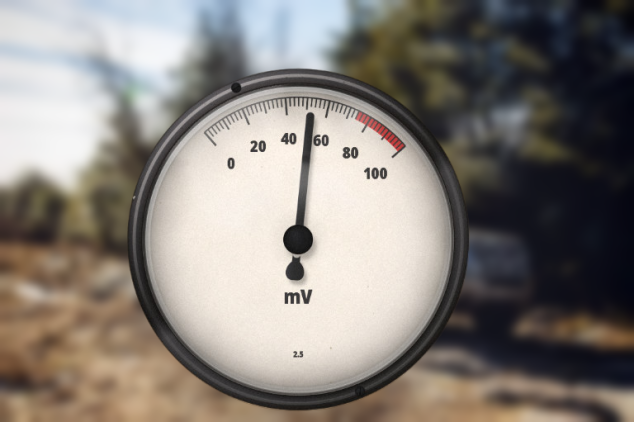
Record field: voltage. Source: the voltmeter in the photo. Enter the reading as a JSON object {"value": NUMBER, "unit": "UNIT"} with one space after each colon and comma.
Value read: {"value": 52, "unit": "mV"}
